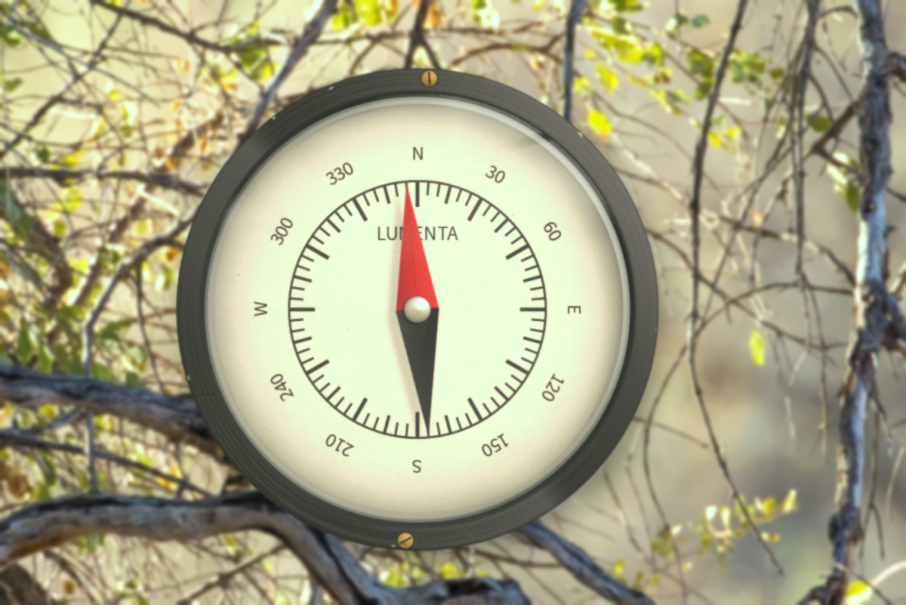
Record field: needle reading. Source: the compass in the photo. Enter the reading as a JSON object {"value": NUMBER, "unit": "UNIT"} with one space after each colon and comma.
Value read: {"value": 355, "unit": "°"}
